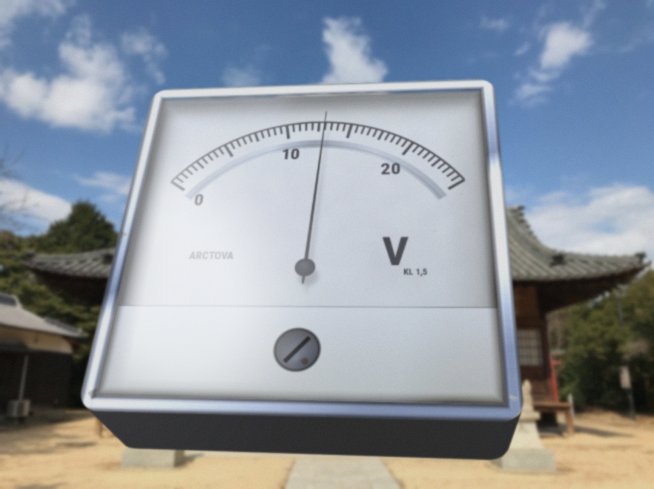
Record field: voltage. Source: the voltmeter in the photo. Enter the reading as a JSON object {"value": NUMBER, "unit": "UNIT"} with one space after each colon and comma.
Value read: {"value": 13, "unit": "V"}
